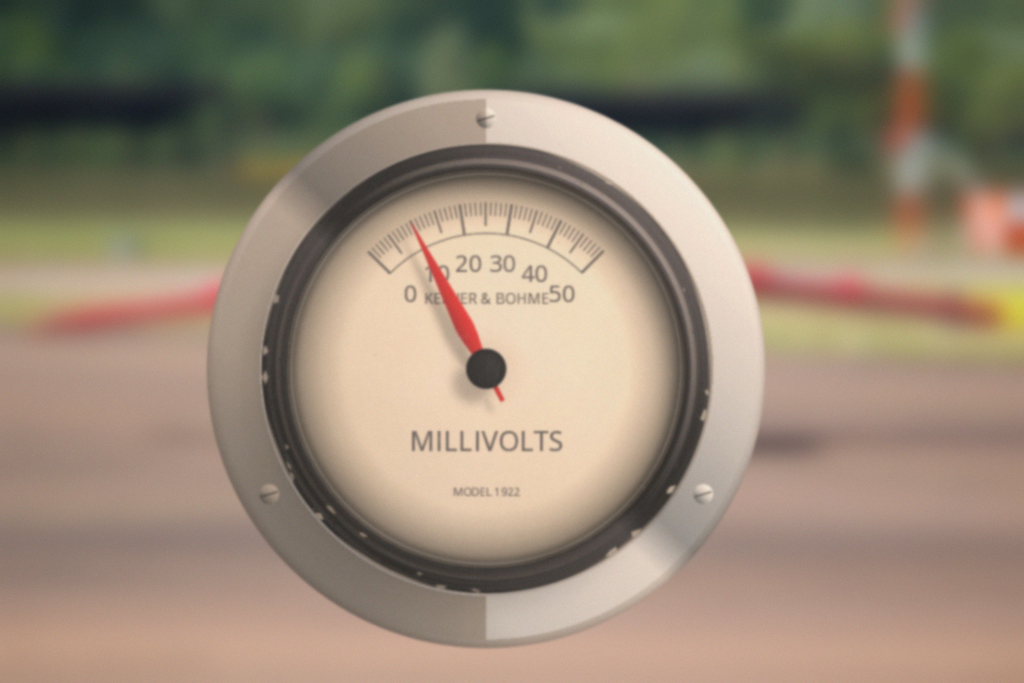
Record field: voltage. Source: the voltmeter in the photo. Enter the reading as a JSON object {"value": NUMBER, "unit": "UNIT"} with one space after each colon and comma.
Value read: {"value": 10, "unit": "mV"}
